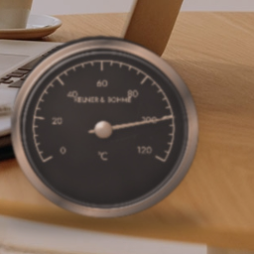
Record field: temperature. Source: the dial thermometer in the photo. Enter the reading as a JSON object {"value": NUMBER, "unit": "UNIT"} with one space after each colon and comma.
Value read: {"value": 100, "unit": "°C"}
